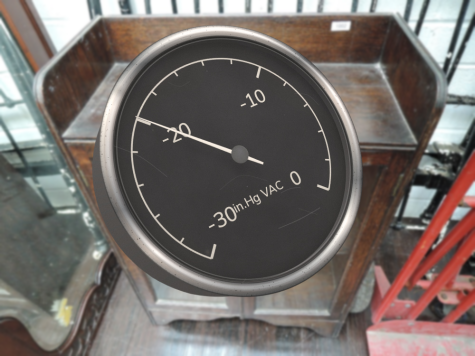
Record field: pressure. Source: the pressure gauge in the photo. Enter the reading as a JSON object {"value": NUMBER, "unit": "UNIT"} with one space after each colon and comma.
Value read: {"value": -20, "unit": "inHg"}
